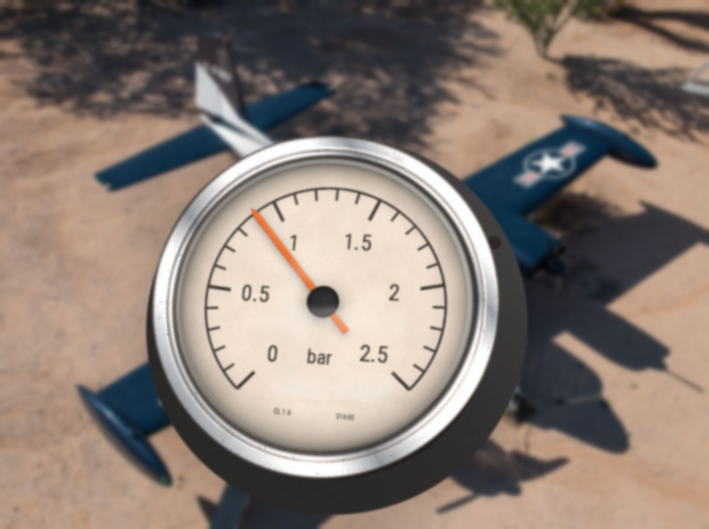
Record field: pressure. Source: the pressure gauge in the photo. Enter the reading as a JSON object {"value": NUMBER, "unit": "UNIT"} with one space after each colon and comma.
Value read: {"value": 0.9, "unit": "bar"}
